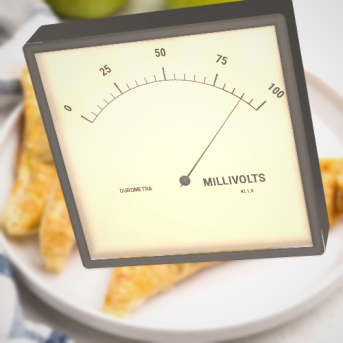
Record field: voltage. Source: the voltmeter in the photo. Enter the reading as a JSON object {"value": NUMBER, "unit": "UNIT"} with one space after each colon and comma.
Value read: {"value": 90, "unit": "mV"}
